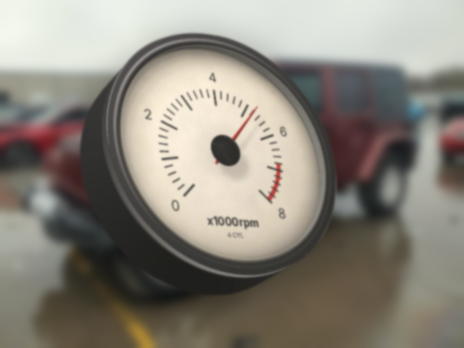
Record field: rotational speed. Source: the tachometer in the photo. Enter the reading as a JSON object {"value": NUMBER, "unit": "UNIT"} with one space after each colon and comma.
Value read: {"value": 5200, "unit": "rpm"}
